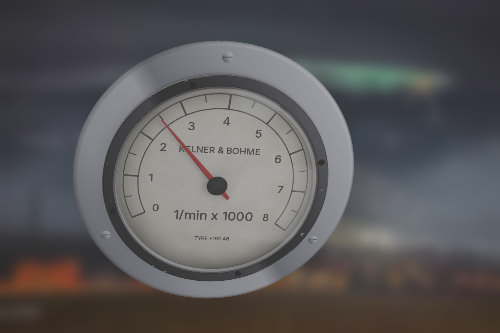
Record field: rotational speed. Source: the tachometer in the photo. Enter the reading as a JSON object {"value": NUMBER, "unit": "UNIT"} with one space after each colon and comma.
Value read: {"value": 2500, "unit": "rpm"}
